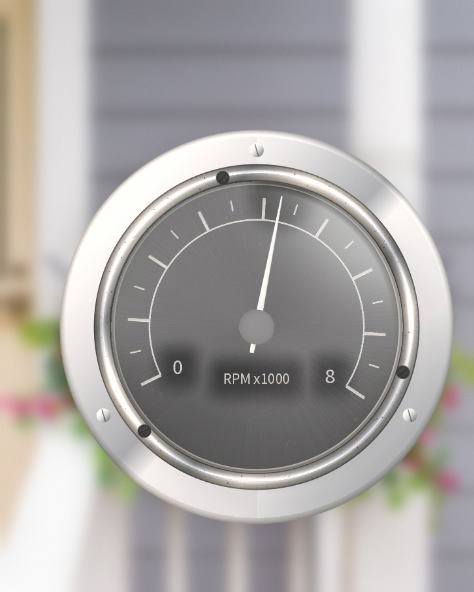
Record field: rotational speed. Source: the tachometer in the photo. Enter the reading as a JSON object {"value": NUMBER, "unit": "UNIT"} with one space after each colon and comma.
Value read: {"value": 4250, "unit": "rpm"}
